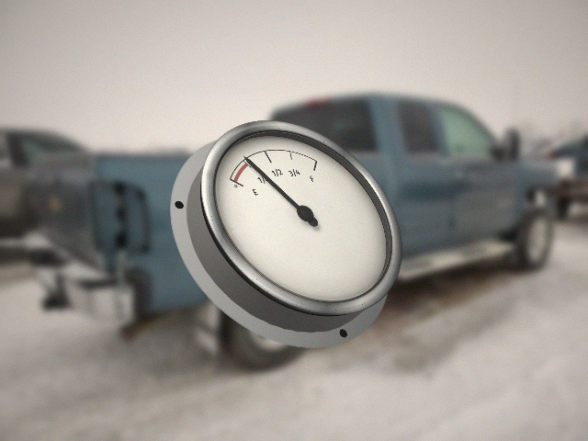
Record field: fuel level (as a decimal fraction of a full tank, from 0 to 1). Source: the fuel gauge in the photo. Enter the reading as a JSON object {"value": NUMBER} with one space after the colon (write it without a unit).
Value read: {"value": 0.25}
